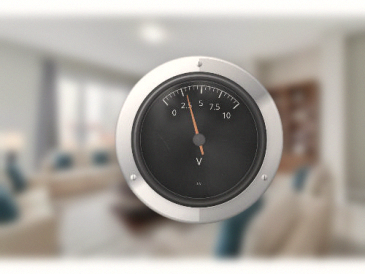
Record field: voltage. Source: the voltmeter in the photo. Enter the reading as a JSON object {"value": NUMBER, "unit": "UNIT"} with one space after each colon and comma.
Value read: {"value": 3, "unit": "V"}
